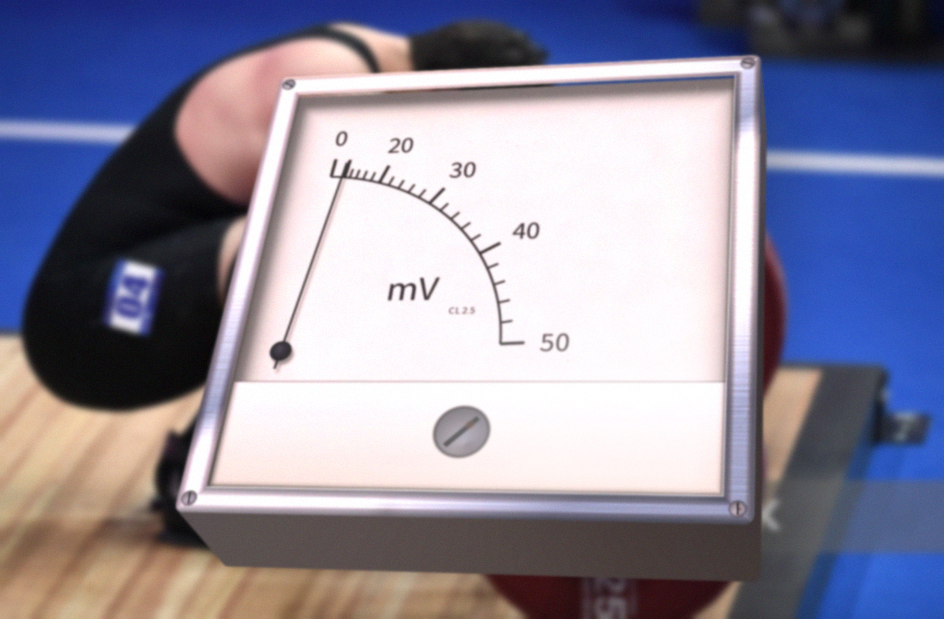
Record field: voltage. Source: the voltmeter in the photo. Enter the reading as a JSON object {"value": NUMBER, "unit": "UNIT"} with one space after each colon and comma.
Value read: {"value": 10, "unit": "mV"}
